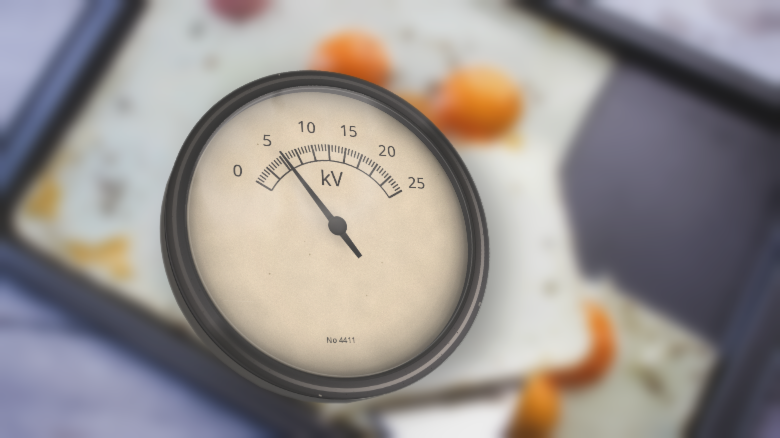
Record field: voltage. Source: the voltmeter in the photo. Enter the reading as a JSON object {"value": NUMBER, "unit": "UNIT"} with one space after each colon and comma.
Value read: {"value": 5, "unit": "kV"}
